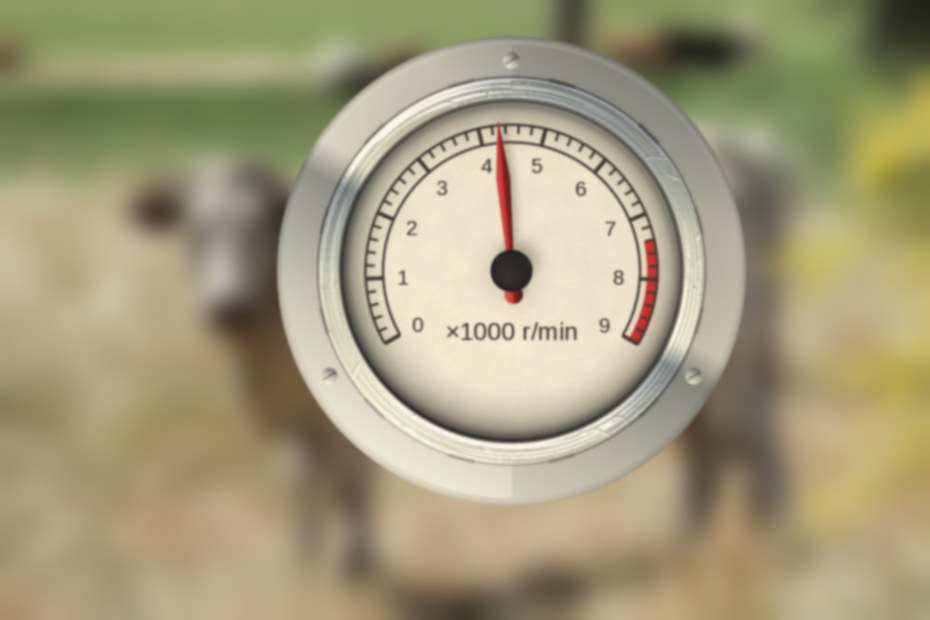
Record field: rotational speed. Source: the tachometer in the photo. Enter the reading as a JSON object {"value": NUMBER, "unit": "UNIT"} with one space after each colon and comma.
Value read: {"value": 4300, "unit": "rpm"}
